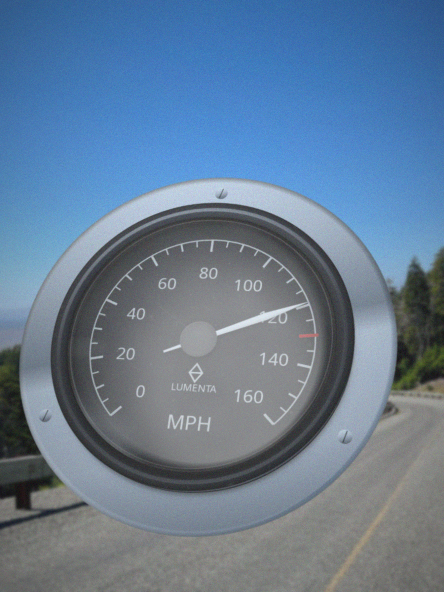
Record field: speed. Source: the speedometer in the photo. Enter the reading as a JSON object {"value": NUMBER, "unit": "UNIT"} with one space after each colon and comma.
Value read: {"value": 120, "unit": "mph"}
